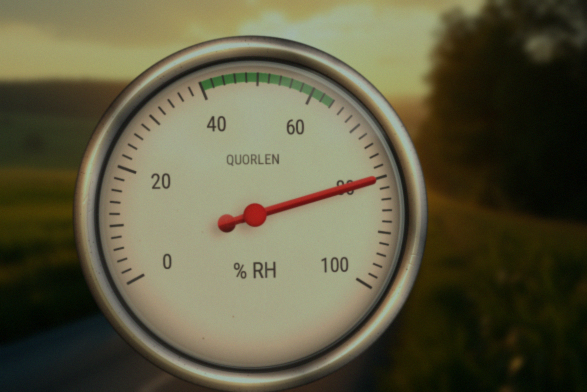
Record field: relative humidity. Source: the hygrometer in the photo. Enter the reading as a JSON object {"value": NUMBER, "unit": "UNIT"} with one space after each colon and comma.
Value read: {"value": 80, "unit": "%"}
